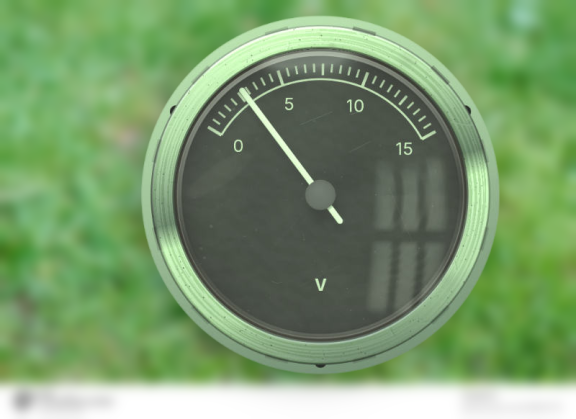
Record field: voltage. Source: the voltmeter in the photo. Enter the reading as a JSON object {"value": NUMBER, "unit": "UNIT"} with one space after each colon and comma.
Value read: {"value": 2.75, "unit": "V"}
